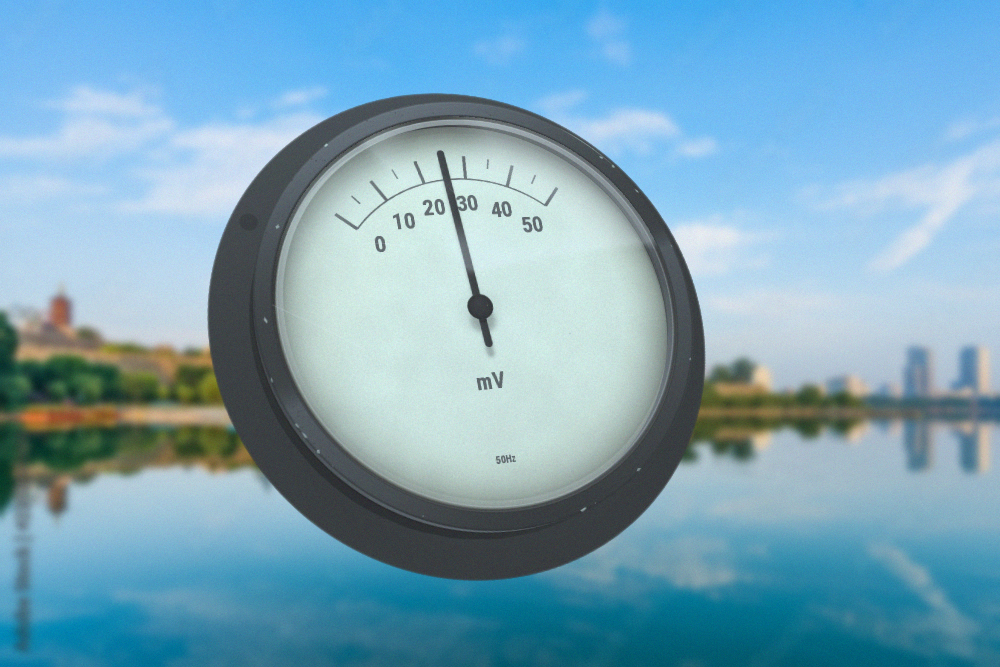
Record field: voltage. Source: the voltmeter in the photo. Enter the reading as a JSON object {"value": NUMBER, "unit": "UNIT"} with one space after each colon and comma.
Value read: {"value": 25, "unit": "mV"}
